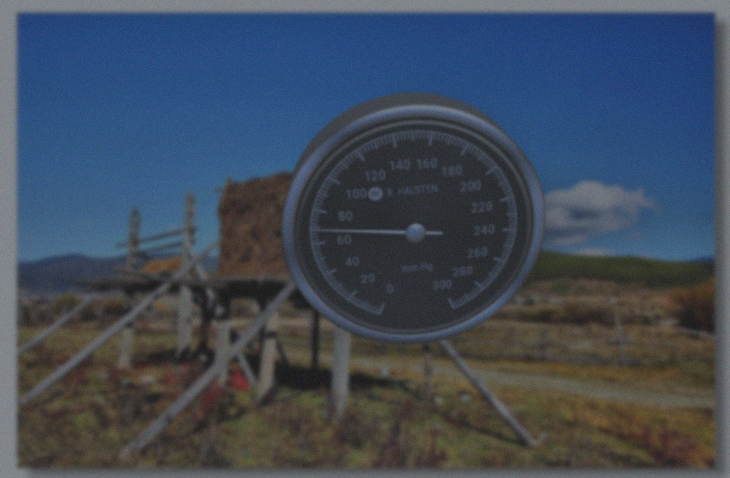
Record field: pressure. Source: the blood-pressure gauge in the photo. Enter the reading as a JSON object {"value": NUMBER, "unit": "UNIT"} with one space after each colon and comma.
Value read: {"value": 70, "unit": "mmHg"}
